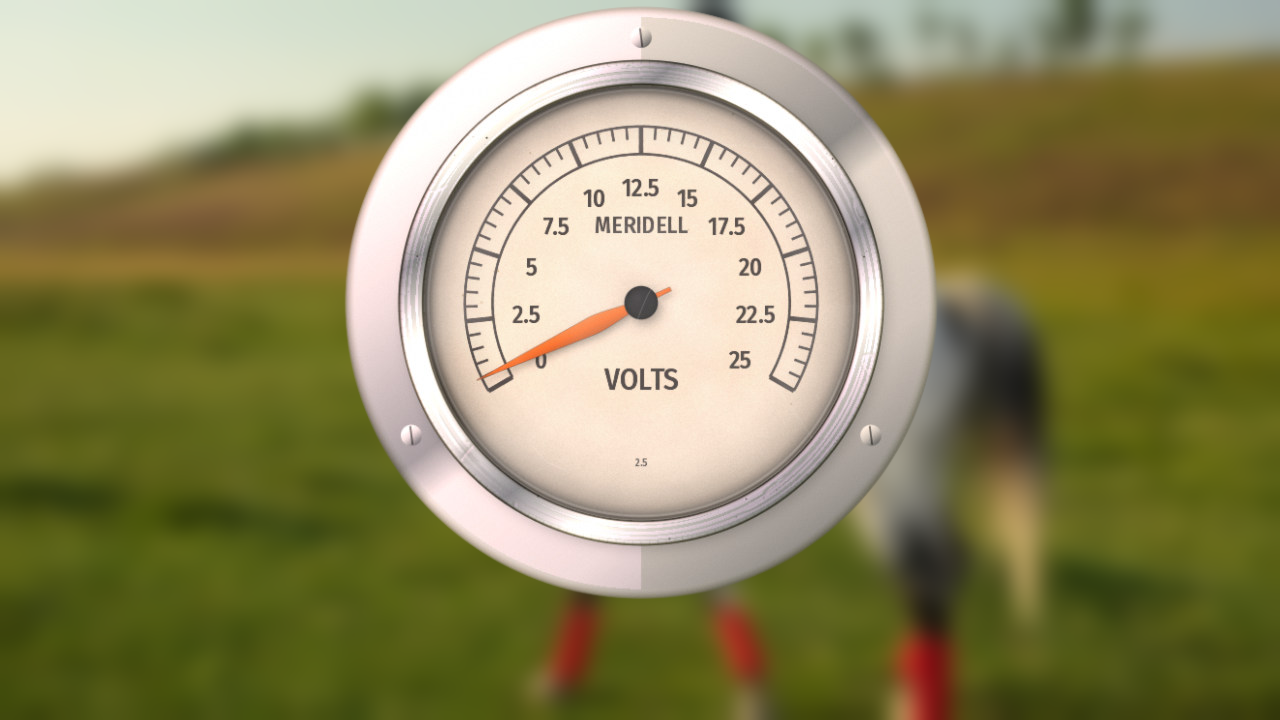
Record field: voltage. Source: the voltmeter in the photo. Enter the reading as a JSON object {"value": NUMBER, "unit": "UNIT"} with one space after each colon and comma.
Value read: {"value": 0.5, "unit": "V"}
